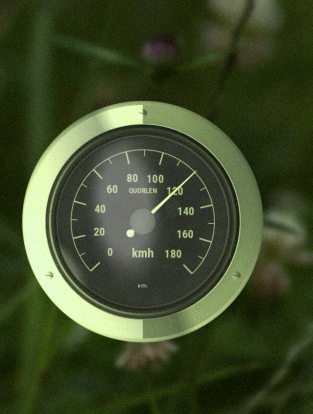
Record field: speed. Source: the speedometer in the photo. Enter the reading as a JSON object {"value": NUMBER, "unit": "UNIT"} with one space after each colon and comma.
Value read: {"value": 120, "unit": "km/h"}
